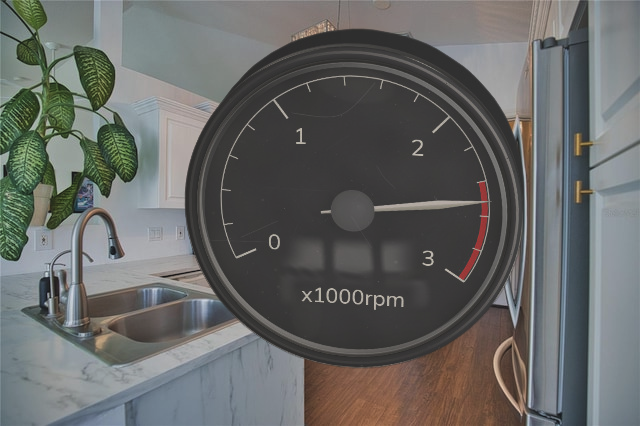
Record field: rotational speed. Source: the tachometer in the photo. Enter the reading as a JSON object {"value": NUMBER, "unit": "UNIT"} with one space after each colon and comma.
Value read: {"value": 2500, "unit": "rpm"}
